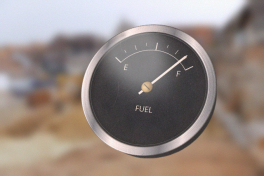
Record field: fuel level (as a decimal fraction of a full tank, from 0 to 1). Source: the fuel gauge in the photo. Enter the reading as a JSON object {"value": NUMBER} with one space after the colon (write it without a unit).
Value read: {"value": 0.875}
